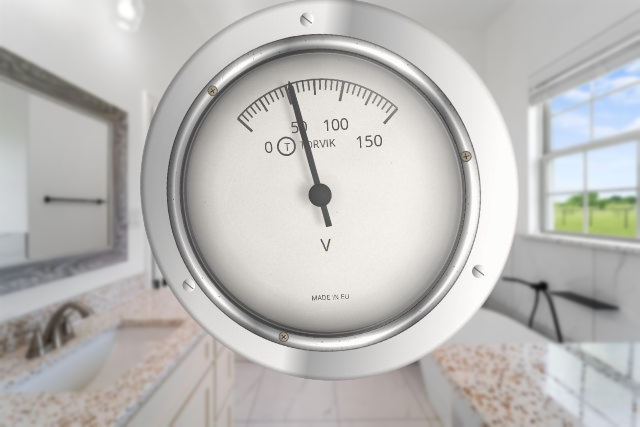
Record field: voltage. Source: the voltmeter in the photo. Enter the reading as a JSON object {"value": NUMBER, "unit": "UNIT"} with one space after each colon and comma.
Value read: {"value": 55, "unit": "V"}
